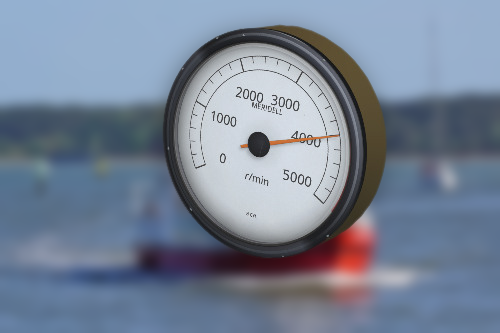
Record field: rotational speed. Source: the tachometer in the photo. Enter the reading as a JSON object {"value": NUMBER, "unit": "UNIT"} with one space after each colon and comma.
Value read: {"value": 4000, "unit": "rpm"}
